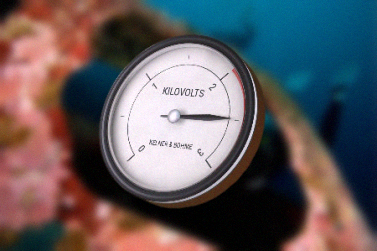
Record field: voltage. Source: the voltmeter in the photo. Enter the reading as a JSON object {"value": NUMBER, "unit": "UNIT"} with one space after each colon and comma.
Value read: {"value": 2.5, "unit": "kV"}
